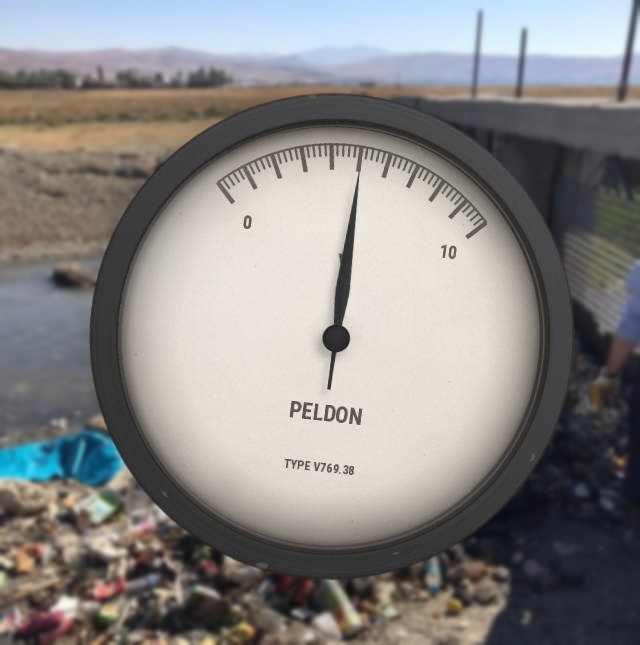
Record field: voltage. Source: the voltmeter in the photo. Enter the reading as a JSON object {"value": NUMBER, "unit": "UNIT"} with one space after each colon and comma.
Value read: {"value": 5, "unit": "V"}
